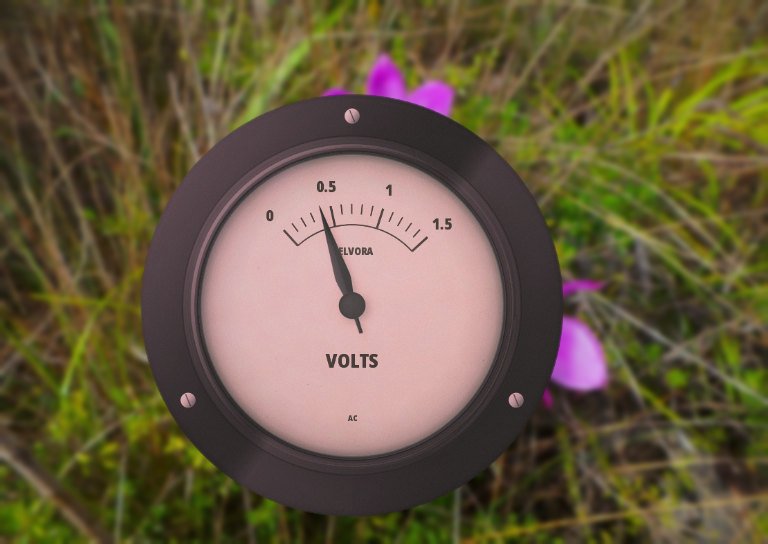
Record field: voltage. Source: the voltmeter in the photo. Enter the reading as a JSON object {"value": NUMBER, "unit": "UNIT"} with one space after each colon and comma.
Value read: {"value": 0.4, "unit": "V"}
